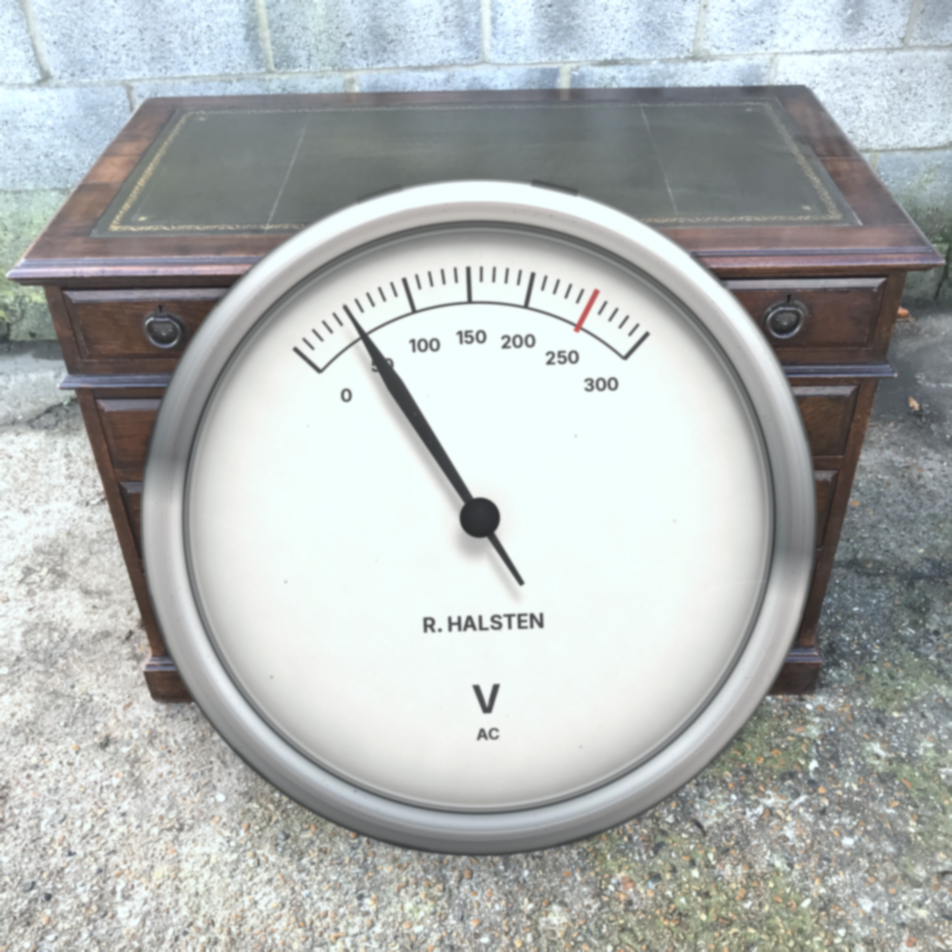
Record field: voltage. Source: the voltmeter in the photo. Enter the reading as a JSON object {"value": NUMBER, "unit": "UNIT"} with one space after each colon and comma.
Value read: {"value": 50, "unit": "V"}
